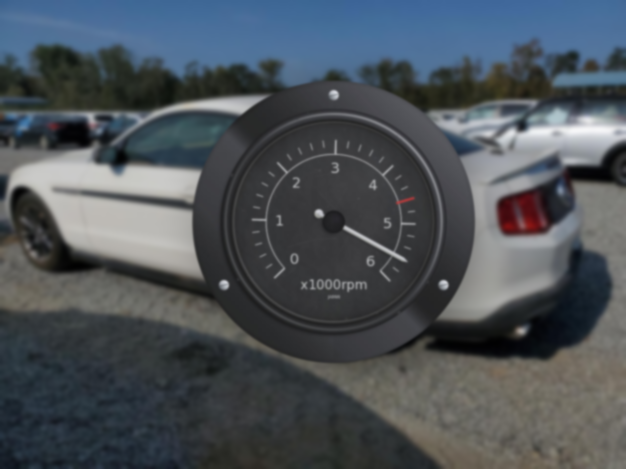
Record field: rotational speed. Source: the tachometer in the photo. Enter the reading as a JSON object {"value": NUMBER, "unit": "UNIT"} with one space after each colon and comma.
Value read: {"value": 5600, "unit": "rpm"}
